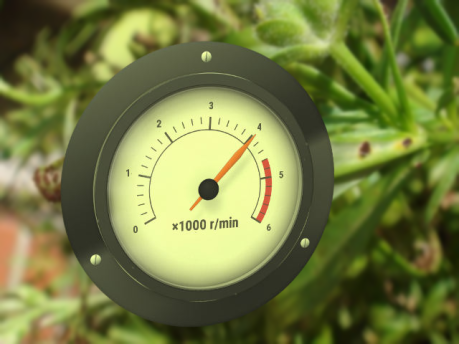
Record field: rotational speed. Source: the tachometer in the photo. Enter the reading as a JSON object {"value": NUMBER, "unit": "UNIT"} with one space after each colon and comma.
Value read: {"value": 4000, "unit": "rpm"}
